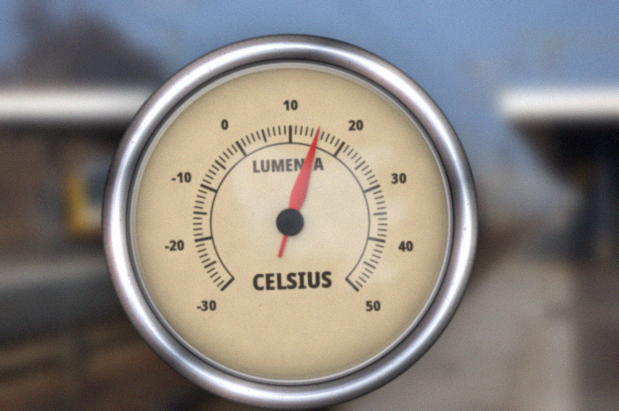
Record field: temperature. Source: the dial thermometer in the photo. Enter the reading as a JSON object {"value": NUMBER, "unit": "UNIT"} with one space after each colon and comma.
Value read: {"value": 15, "unit": "°C"}
